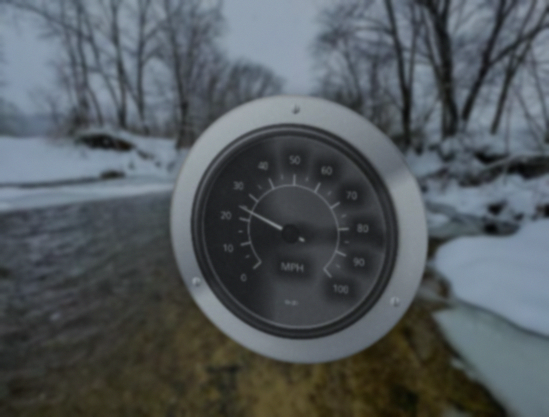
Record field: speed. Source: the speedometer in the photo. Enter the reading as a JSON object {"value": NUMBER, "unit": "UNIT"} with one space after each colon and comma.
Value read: {"value": 25, "unit": "mph"}
